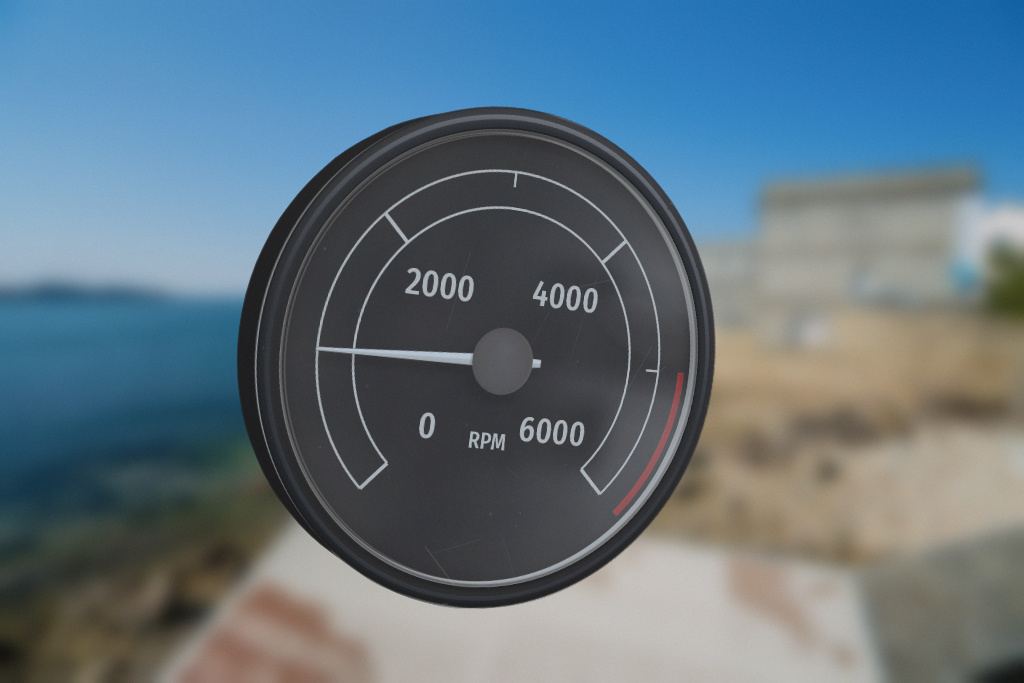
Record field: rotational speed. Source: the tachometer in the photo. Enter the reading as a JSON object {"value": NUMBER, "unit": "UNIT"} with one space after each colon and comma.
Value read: {"value": 1000, "unit": "rpm"}
